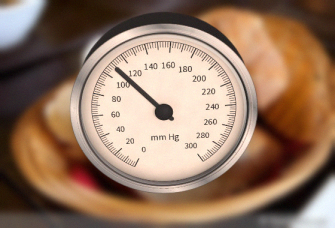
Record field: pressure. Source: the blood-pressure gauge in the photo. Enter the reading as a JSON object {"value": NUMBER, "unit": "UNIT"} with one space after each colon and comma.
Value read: {"value": 110, "unit": "mmHg"}
